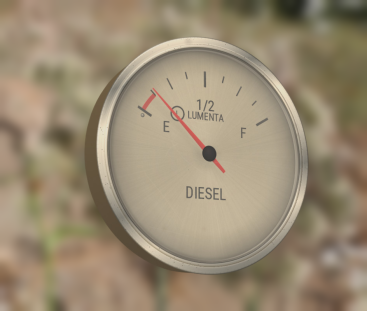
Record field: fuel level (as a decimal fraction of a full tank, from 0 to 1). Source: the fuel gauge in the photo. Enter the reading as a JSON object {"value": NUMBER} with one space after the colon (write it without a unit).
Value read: {"value": 0.125}
